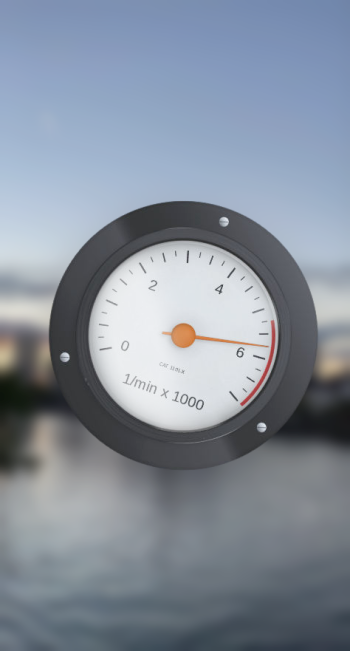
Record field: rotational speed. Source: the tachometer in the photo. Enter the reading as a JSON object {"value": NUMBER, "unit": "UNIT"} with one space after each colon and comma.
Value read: {"value": 5750, "unit": "rpm"}
